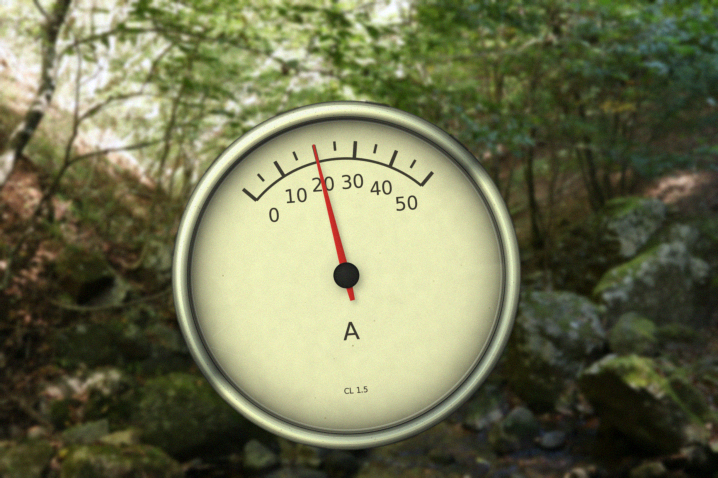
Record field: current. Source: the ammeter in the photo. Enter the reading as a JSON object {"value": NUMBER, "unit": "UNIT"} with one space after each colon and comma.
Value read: {"value": 20, "unit": "A"}
